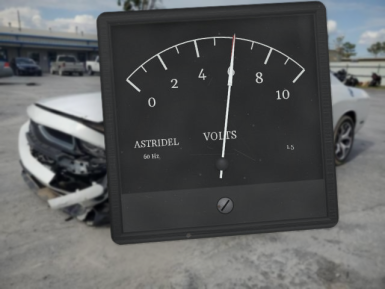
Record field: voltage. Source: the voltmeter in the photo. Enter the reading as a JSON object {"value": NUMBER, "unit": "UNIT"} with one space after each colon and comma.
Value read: {"value": 6, "unit": "V"}
